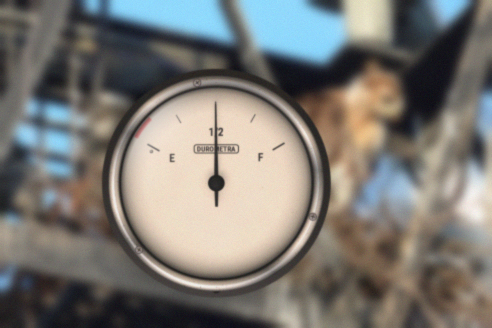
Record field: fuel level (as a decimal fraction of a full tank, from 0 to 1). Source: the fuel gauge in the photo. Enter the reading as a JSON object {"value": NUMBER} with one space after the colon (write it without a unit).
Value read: {"value": 0.5}
